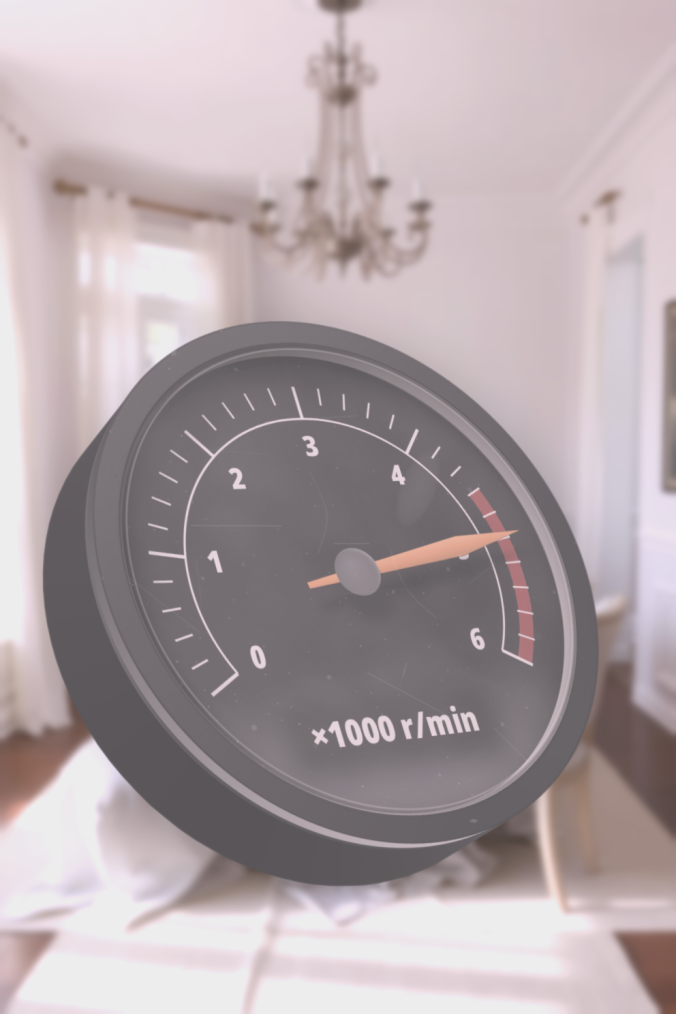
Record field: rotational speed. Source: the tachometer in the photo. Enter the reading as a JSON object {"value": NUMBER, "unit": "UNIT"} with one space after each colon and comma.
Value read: {"value": 5000, "unit": "rpm"}
